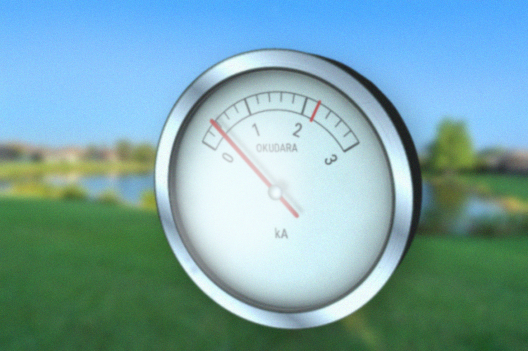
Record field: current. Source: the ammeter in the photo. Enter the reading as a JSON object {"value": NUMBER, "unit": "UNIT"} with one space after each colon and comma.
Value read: {"value": 0.4, "unit": "kA"}
